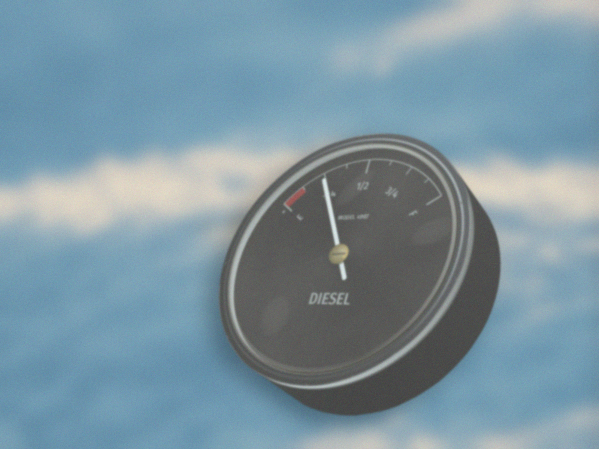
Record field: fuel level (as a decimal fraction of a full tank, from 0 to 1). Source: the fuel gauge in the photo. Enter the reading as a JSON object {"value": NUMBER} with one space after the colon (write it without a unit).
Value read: {"value": 0.25}
